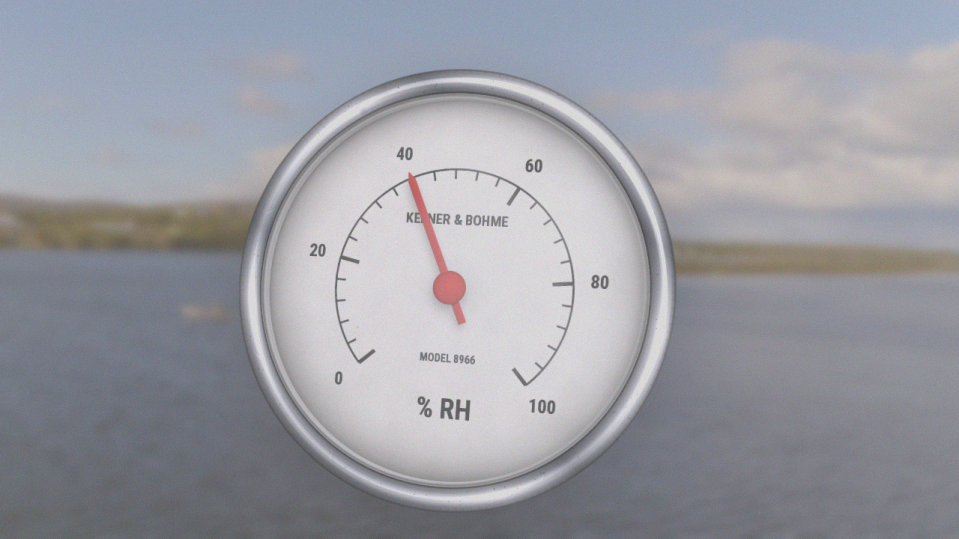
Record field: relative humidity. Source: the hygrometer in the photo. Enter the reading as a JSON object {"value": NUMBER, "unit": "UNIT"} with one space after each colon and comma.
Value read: {"value": 40, "unit": "%"}
